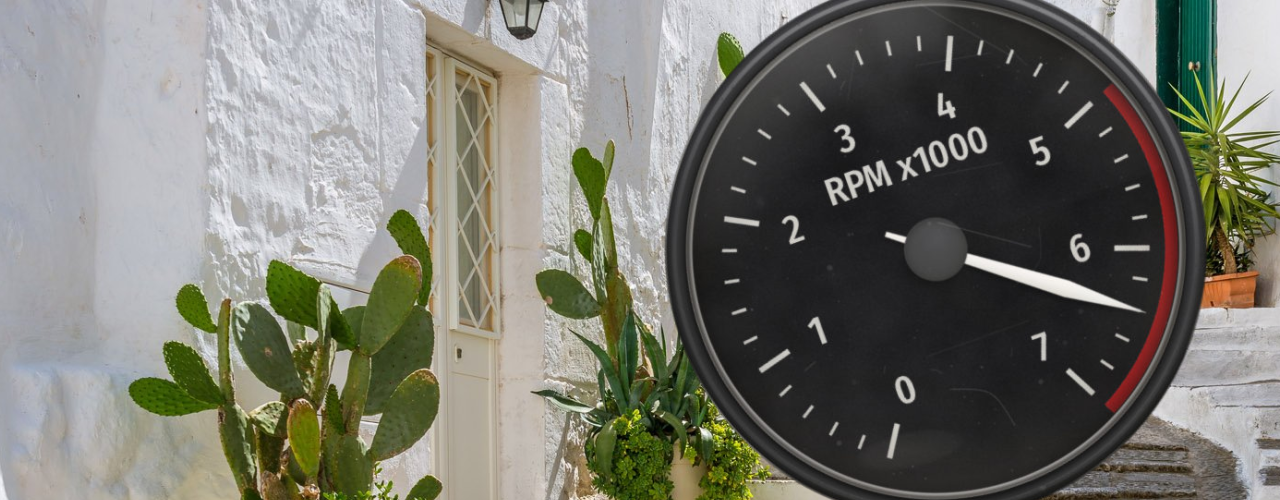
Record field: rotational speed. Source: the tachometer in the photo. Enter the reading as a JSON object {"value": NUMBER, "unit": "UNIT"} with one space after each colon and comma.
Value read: {"value": 6400, "unit": "rpm"}
